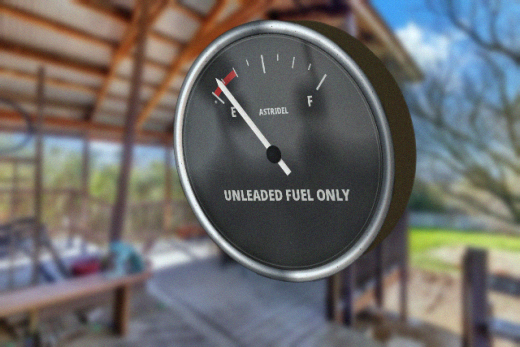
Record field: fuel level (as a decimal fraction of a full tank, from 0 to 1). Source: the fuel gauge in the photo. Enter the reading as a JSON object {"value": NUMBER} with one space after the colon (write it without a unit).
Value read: {"value": 0.125}
